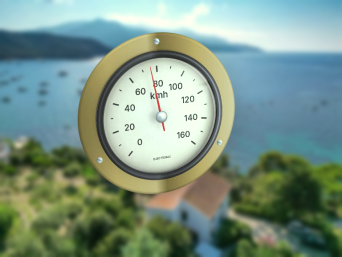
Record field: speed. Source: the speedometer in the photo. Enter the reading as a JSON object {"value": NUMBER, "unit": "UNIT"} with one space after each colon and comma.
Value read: {"value": 75, "unit": "km/h"}
